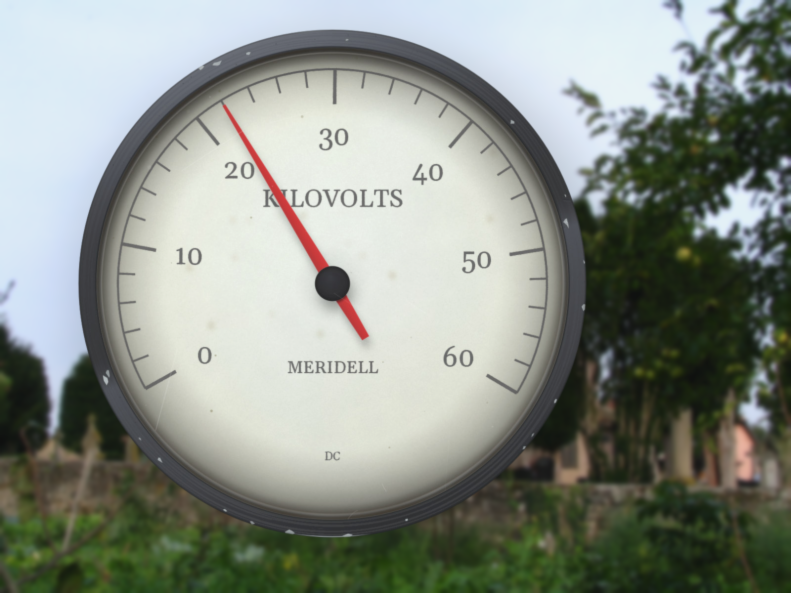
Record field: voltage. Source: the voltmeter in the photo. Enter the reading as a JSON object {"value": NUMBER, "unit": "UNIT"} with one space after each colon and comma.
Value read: {"value": 22, "unit": "kV"}
